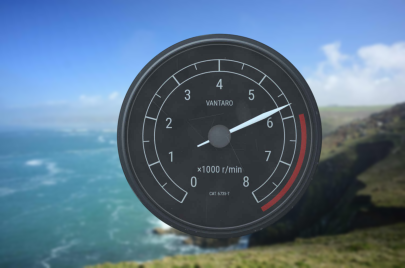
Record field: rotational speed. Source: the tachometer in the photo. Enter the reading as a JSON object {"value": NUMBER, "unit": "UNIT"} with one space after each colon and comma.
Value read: {"value": 5750, "unit": "rpm"}
